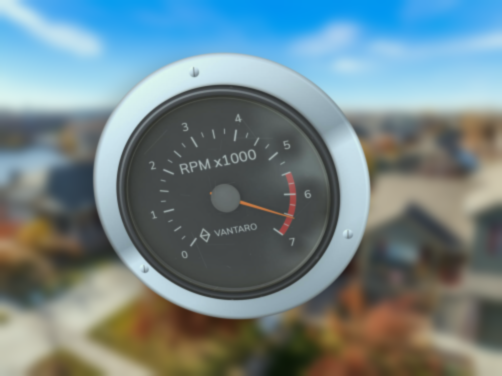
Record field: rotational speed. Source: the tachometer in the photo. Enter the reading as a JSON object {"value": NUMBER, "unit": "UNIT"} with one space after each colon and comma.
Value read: {"value": 6500, "unit": "rpm"}
